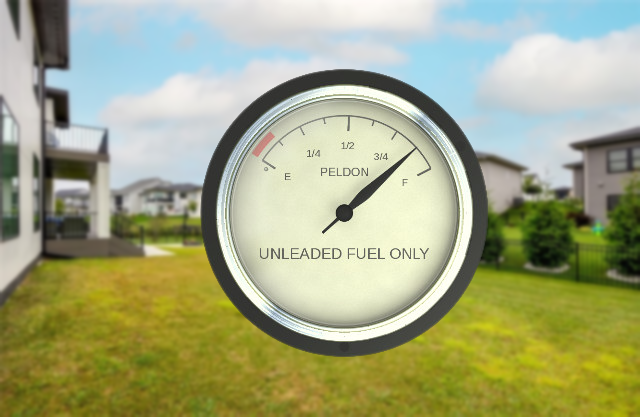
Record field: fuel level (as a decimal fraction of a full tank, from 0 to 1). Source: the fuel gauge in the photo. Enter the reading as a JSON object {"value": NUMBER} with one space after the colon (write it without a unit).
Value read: {"value": 0.875}
